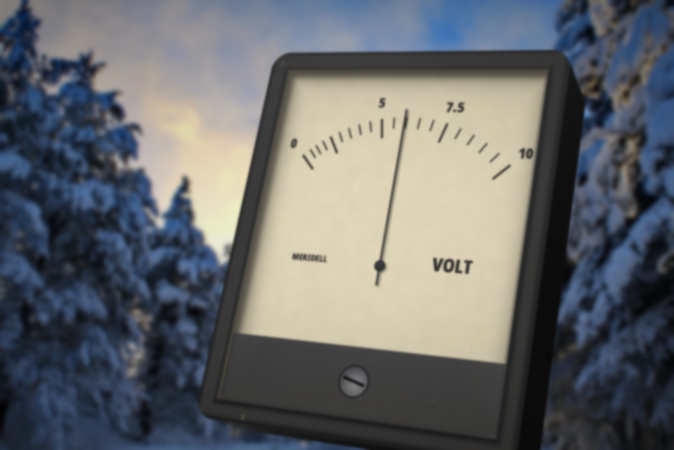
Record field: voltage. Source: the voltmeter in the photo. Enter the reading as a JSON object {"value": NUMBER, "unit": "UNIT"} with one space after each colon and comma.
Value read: {"value": 6, "unit": "V"}
